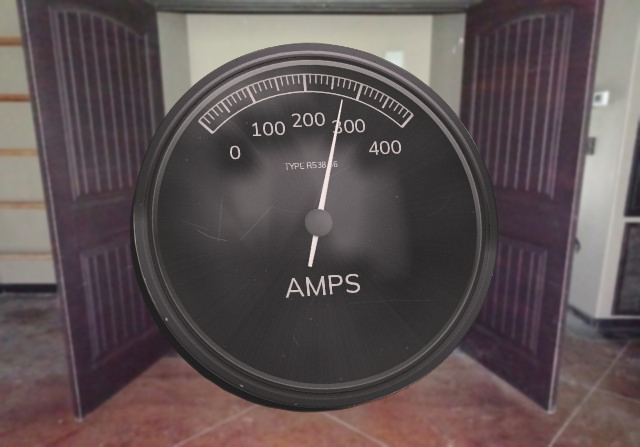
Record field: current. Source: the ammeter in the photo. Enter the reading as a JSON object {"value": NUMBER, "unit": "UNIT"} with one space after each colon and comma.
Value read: {"value": 270, "unit": "A"}
